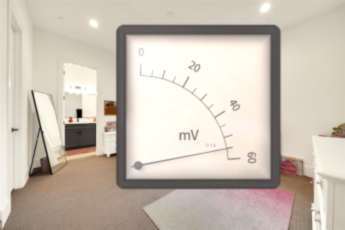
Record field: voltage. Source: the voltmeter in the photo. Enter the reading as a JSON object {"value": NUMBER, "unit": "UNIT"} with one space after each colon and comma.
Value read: {"value": 55, "unit": "mV"}
